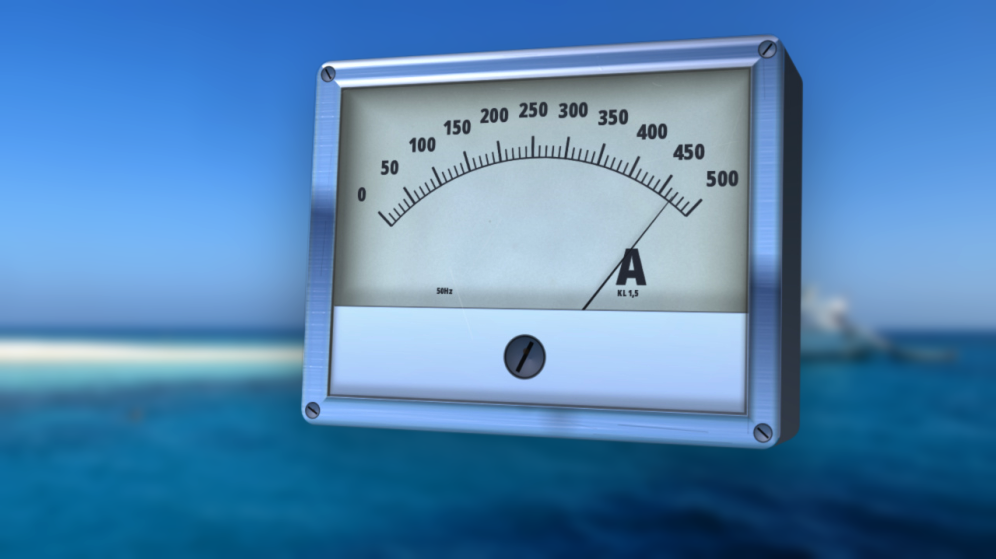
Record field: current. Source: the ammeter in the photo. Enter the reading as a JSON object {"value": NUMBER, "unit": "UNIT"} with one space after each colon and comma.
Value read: {"value": 470, "unit": "A"}
